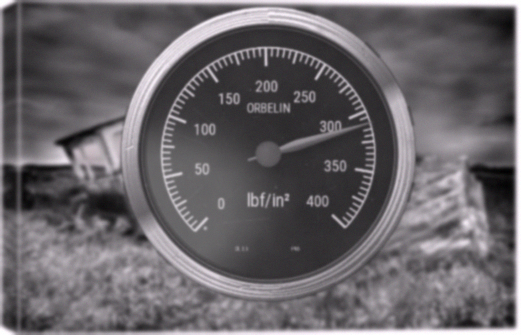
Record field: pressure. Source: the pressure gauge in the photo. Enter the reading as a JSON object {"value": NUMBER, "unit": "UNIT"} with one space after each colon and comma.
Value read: {"value": 310, "unit": "psi"}
